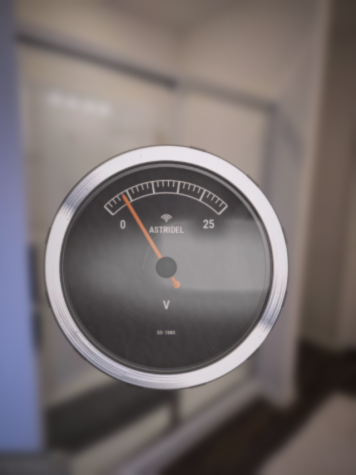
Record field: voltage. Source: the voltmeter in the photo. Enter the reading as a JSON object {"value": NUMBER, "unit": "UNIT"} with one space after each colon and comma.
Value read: {"value": 4, "unit": "V"}
